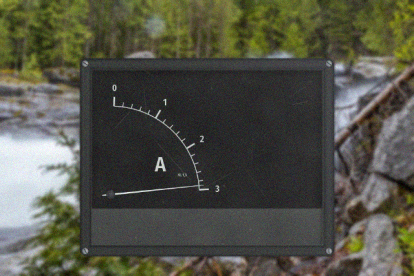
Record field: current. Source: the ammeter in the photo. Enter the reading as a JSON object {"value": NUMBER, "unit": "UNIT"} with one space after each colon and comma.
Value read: {"value": 2.9, "unit": "A"}
